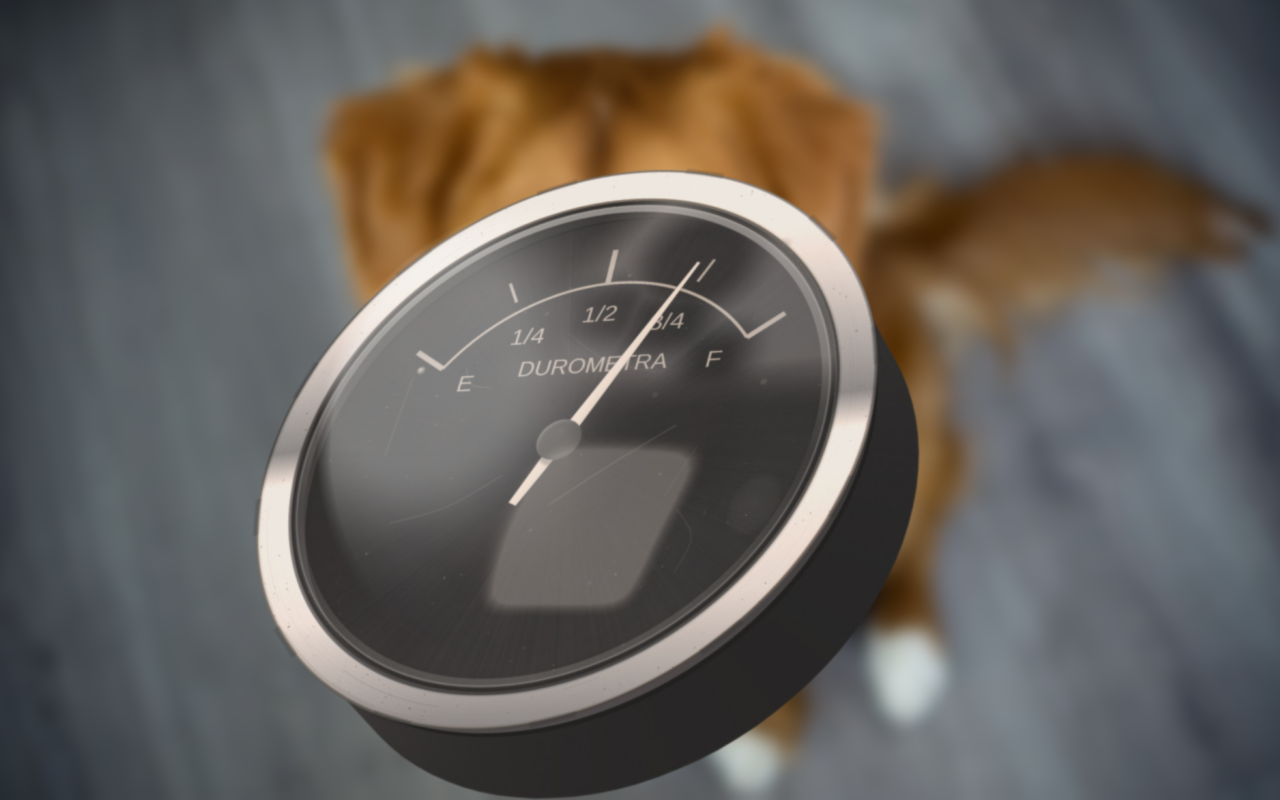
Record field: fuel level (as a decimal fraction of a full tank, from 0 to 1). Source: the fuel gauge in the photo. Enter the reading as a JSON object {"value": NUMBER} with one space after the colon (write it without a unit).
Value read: {"value": 0.75}
